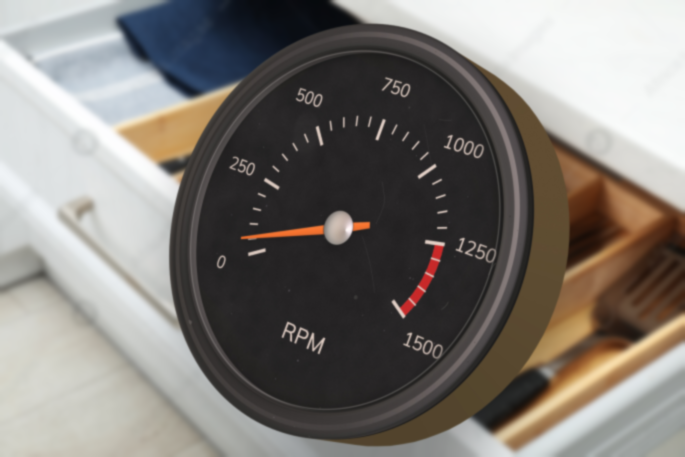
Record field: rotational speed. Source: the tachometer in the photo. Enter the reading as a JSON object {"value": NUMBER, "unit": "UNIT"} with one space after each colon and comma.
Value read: {"value": 50, "unit": "rpm"}
